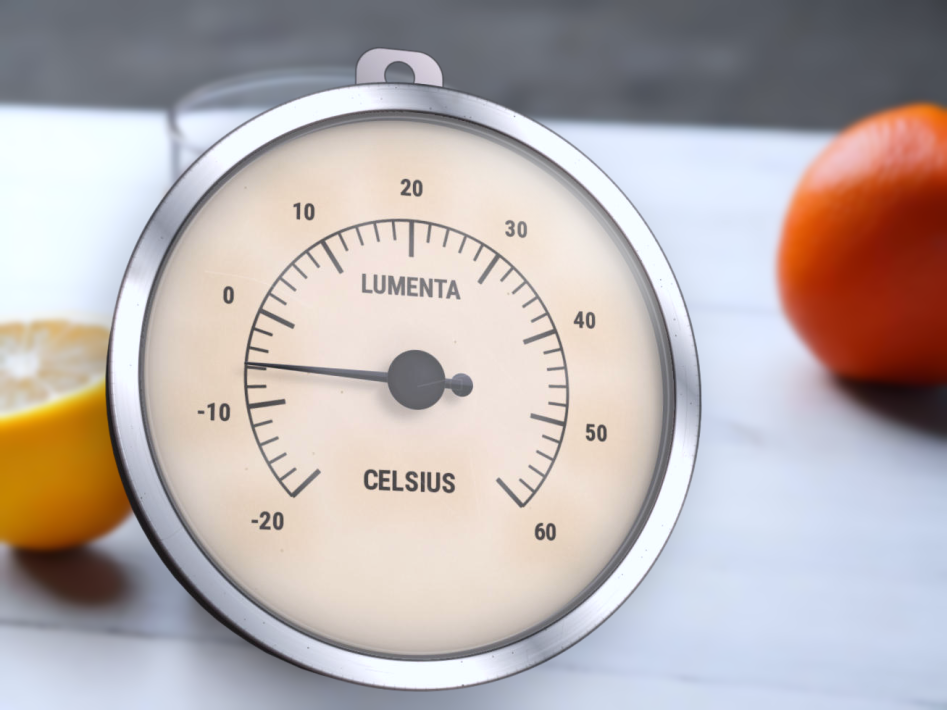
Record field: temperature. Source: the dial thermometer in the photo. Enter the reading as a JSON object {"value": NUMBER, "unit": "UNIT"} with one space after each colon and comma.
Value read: {"value": -6, "unit": "°C"}
